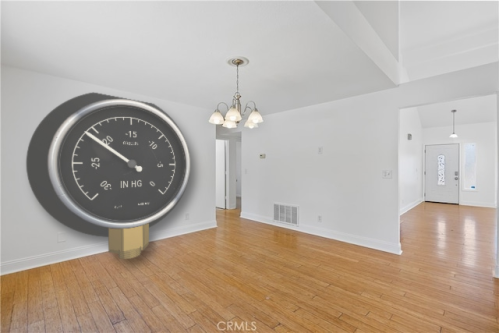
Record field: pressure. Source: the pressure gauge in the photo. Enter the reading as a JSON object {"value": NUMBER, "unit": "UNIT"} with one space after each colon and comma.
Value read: {"value": -21, "unit": "inHg"}
